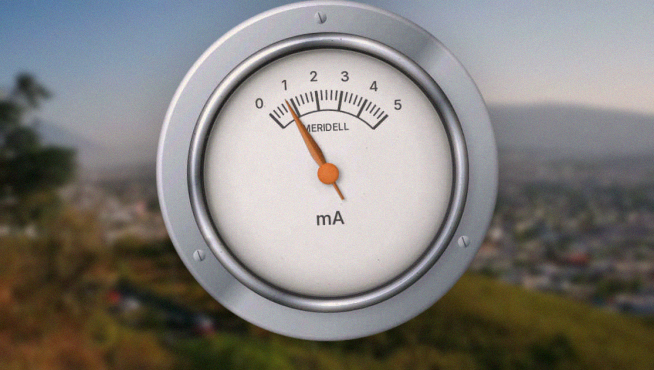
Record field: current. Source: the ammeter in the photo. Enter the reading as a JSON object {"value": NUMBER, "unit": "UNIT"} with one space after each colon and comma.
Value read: {"value": 0.8, "unit": "mA"}
